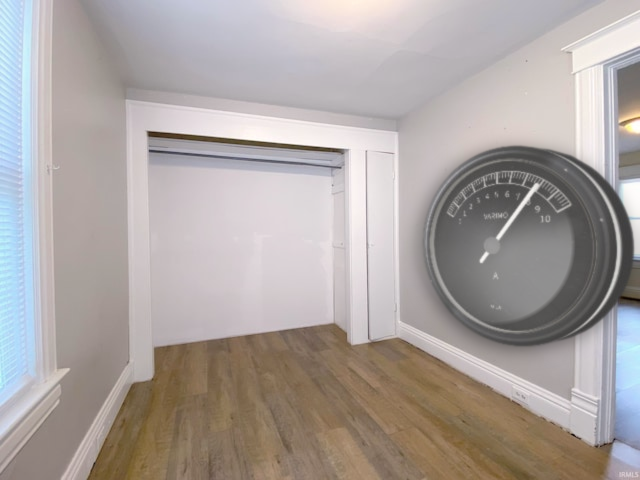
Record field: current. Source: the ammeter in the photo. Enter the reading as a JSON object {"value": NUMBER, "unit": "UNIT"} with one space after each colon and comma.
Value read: {"value": 8, "unit": "A"}
